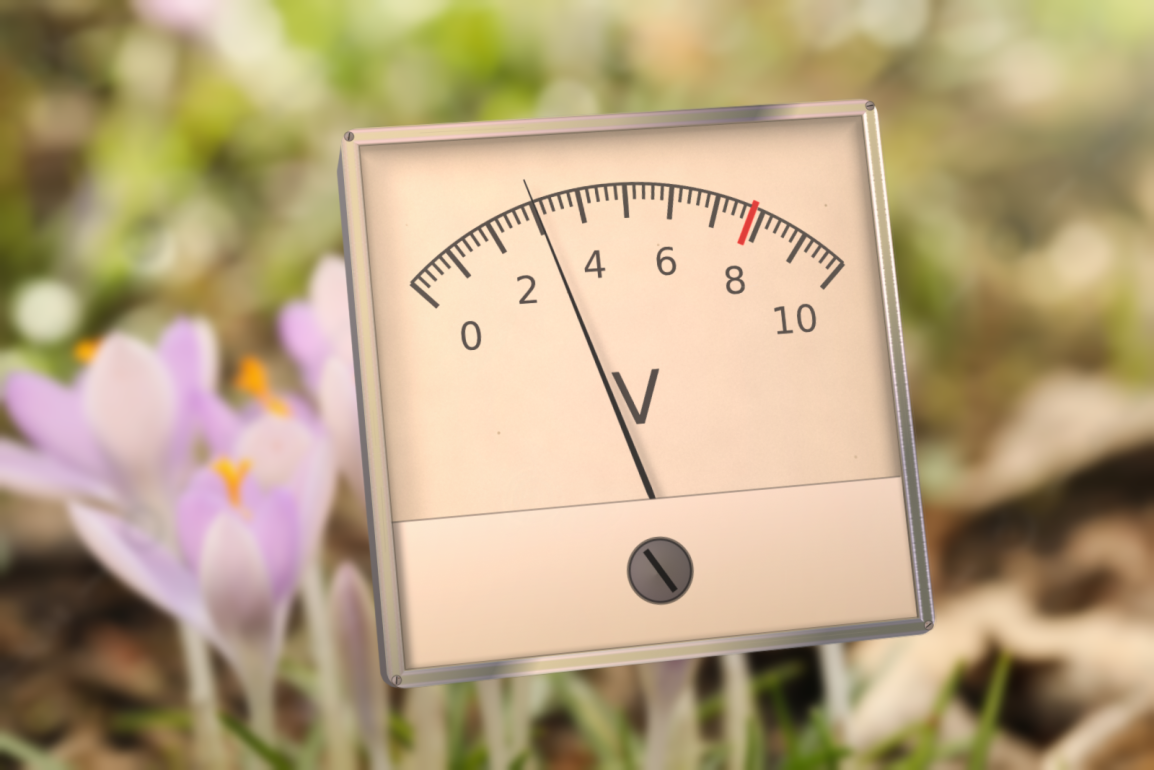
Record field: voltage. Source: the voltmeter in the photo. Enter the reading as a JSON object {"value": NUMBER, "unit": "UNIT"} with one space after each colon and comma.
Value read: {"value": 3, "unit": "V"}
